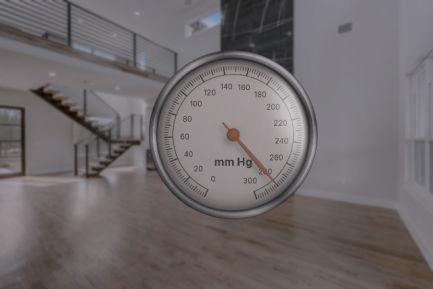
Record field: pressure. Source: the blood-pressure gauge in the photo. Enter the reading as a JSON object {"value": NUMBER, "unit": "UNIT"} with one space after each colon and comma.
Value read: {"value": 280, "unit": "mmHg"}
